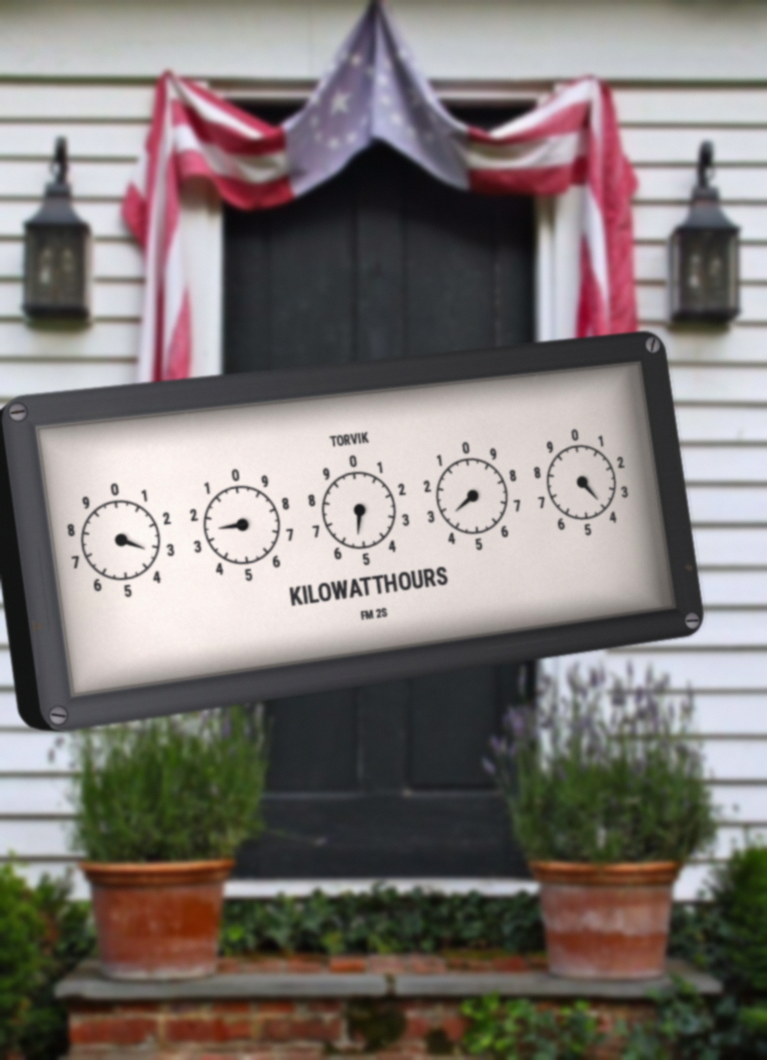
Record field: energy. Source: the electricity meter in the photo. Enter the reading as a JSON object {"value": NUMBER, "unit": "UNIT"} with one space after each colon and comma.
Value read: {"value": 32534, "unit": "kWh"}
